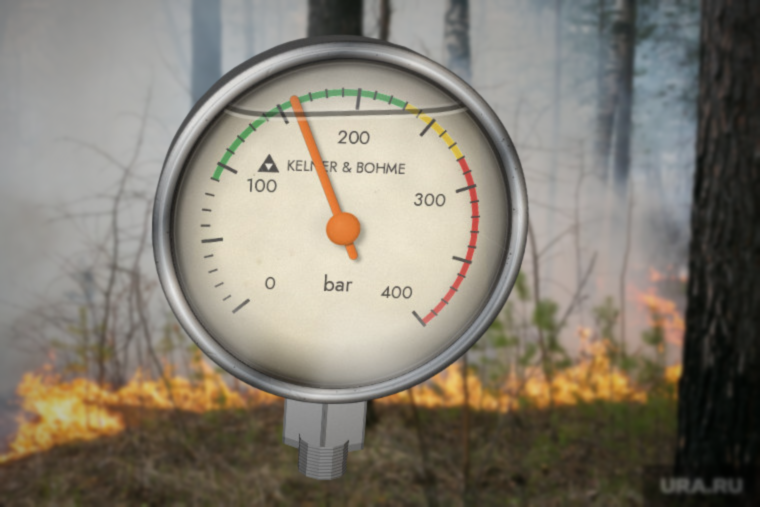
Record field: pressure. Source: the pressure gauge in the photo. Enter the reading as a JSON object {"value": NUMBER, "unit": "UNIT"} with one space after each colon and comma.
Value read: {"value": 160, "unit": "bar"}
